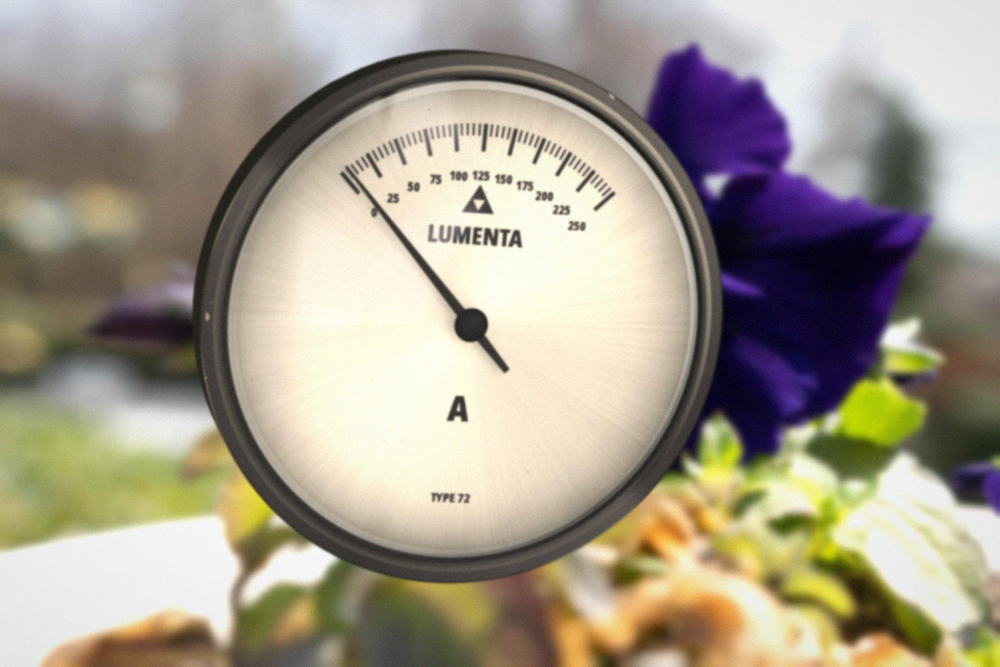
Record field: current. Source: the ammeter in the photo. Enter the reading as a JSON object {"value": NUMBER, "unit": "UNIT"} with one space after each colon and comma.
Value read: {"value": 5, "unit": "A"}
